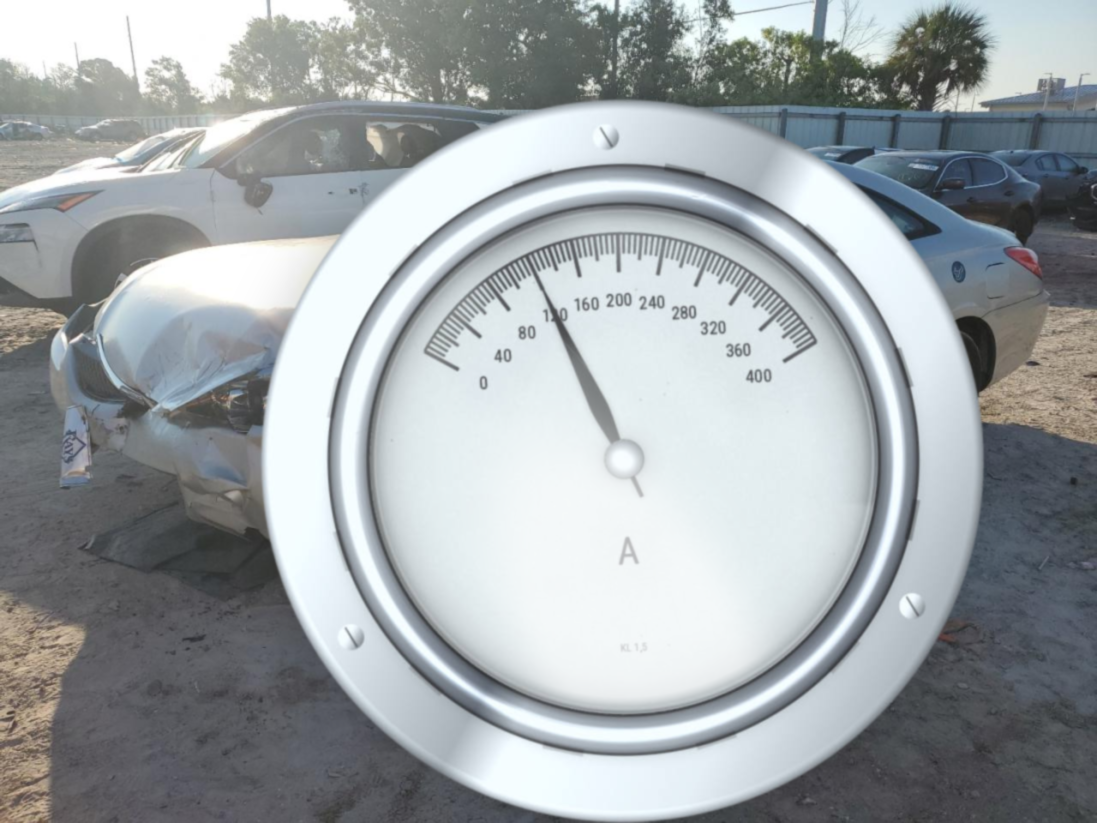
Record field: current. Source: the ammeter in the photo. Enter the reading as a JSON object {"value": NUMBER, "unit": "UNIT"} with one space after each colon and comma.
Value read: {"value": 120, "unit": "A"}
